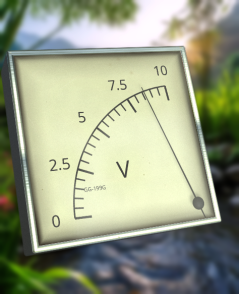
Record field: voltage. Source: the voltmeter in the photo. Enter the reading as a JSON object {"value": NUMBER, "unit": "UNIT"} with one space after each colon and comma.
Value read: {"value": 8.5, "unit": "V"}
